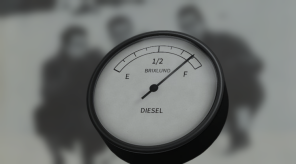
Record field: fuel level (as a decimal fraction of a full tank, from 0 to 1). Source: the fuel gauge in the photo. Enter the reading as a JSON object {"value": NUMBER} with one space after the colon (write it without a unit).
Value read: {"value": 0.875}
